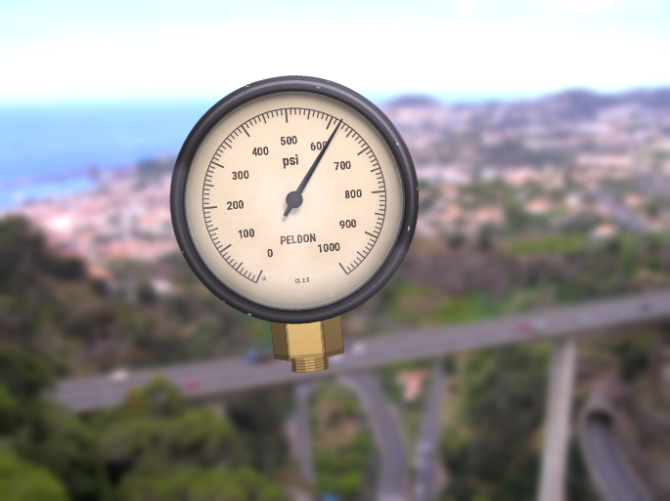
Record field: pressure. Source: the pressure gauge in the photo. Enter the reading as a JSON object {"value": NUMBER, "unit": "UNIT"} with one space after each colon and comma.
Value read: {"value": 620, "unit": "psi"}
